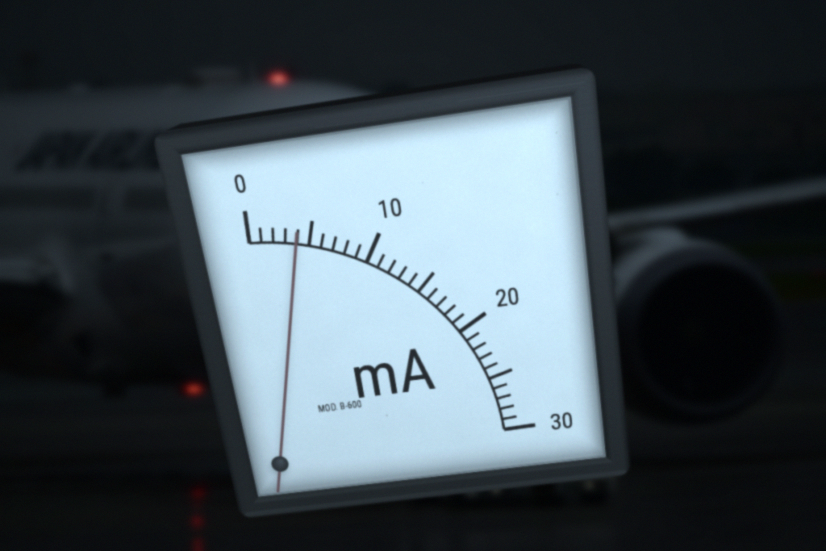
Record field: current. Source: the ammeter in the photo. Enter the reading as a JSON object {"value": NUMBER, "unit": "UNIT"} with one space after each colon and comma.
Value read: {"value": 4, "unit": "mA"}
